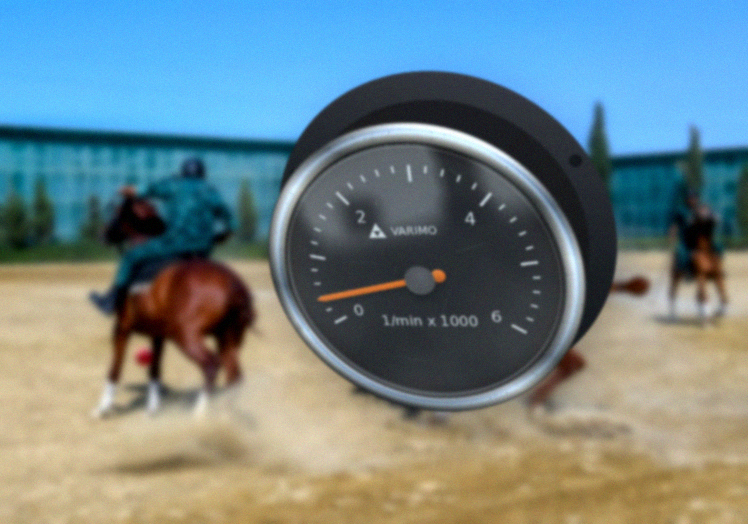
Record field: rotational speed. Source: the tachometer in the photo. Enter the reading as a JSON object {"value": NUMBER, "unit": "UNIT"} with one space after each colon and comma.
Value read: {"value": 400, "unit": "rpm"}
